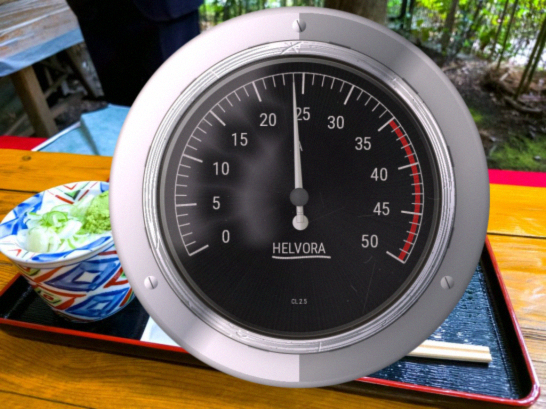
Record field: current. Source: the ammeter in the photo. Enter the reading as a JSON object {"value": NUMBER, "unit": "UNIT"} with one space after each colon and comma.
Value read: {"value": 24, "unit": "A"}
